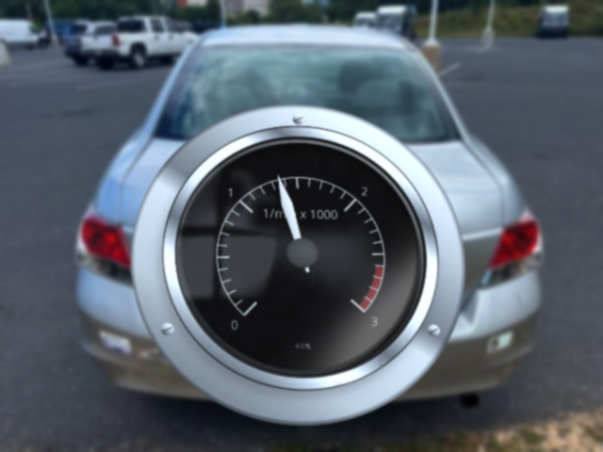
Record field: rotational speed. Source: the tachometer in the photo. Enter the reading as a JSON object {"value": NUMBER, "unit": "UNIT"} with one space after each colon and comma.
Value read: {"value": 1350, "unit": "rpm"}
